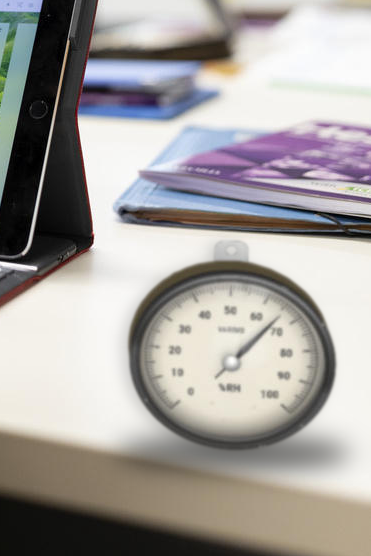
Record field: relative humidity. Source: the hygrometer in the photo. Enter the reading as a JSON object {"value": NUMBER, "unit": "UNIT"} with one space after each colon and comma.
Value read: {"value": 65, "unit": "%"}
